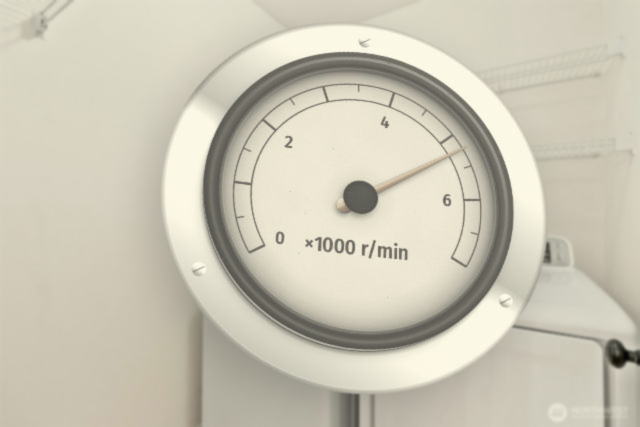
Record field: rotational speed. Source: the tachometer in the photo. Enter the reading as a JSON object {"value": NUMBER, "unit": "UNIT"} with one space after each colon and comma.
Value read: {"value": 5250, "unit": "rpm"}
